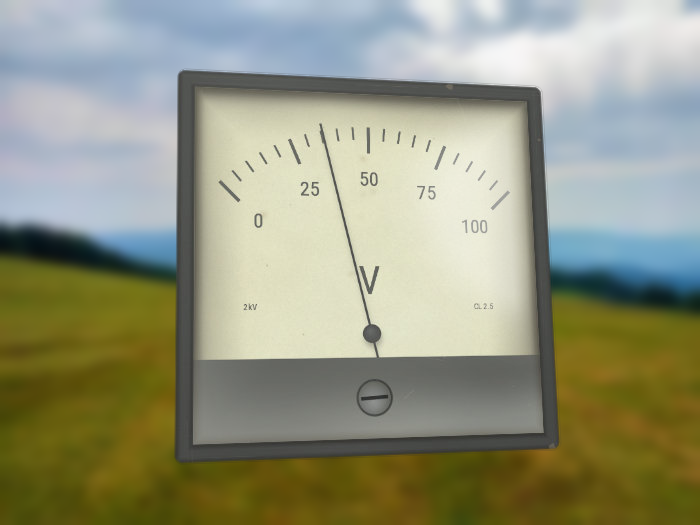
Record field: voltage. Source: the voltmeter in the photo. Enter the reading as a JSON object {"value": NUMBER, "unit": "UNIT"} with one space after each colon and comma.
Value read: {"value": 35, "unit": "V"}
